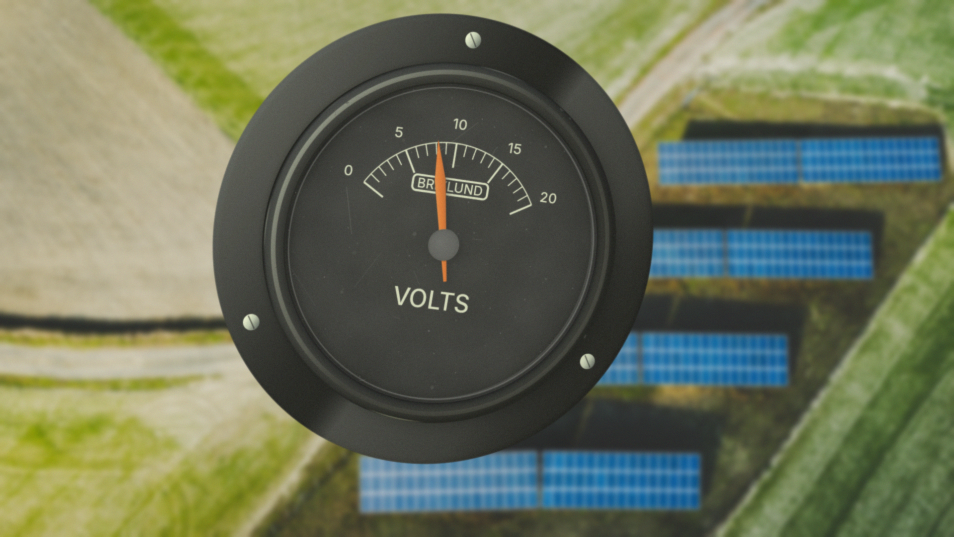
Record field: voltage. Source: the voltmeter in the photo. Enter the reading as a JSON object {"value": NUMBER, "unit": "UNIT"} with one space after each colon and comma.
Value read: {"value": 8, "unit": "V"}
